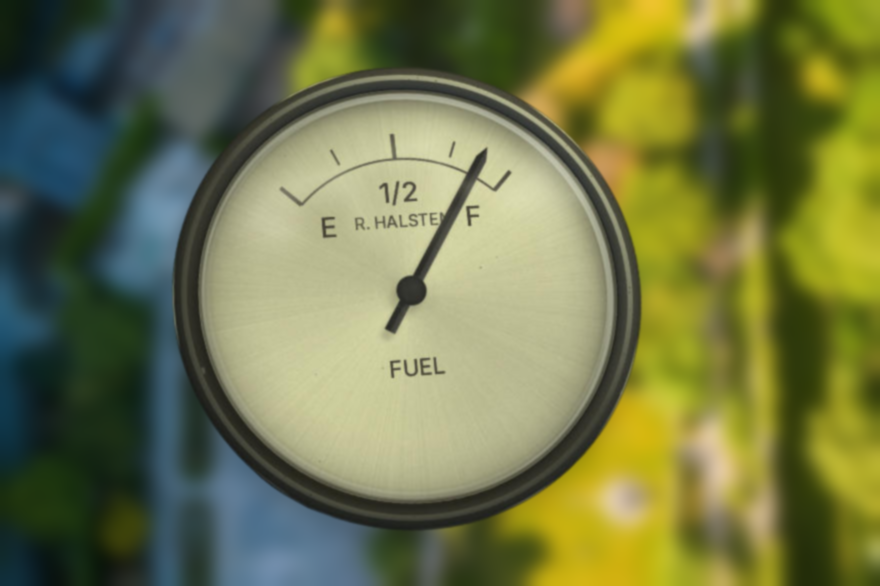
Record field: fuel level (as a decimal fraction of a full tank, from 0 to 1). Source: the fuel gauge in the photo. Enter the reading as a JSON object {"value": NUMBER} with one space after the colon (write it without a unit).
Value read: {"value": 0.875}
